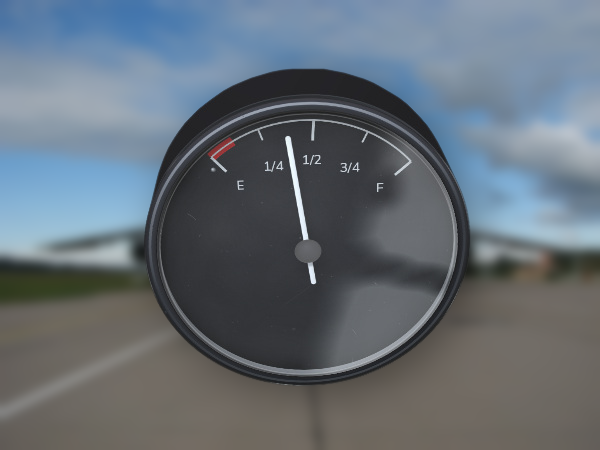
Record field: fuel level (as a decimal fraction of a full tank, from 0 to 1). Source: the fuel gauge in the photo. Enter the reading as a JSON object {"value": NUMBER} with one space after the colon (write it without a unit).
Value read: {"value": 0.375}
